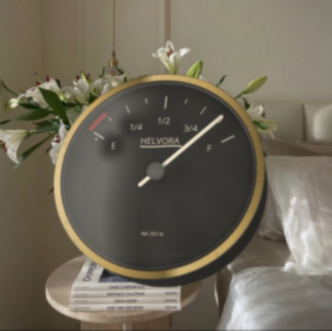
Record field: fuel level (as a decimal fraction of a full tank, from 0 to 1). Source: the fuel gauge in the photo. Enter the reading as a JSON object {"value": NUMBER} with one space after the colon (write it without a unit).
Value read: {"value": 0.875}
